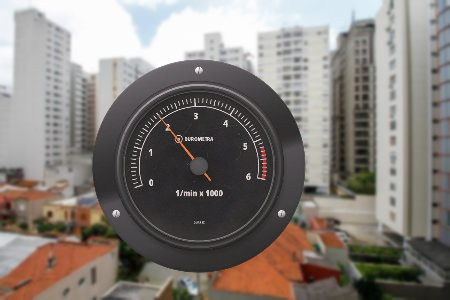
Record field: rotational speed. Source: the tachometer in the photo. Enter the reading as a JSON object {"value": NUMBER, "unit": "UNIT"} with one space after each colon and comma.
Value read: {"value": 2000, "unit": "rpm"}
